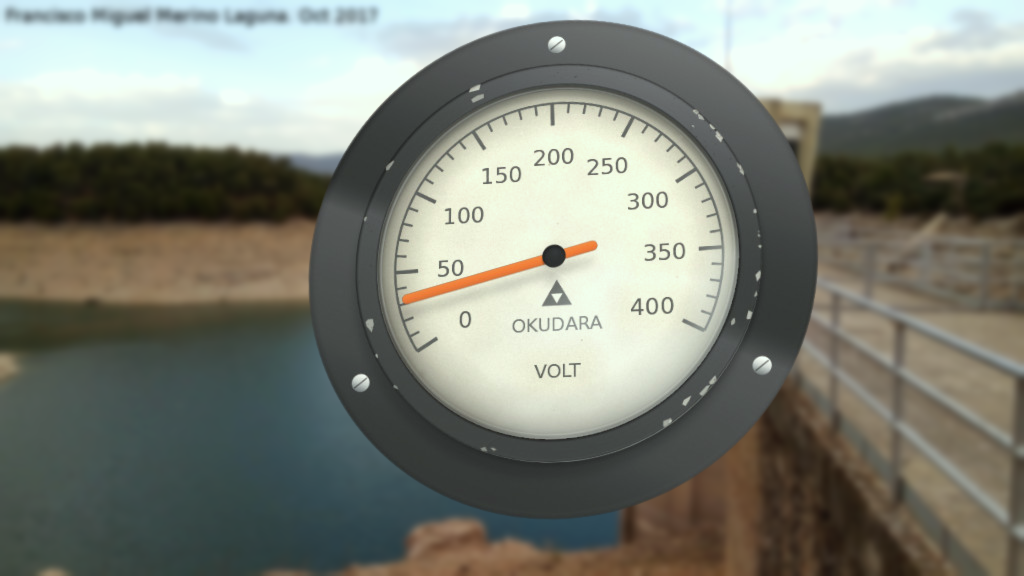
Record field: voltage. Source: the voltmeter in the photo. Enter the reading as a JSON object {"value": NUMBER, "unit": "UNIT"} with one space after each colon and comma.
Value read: {"value": 30, "unit": "V"}
